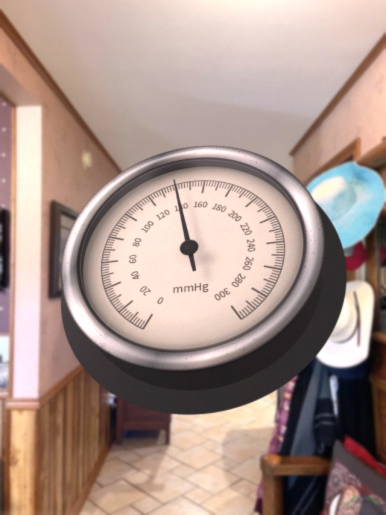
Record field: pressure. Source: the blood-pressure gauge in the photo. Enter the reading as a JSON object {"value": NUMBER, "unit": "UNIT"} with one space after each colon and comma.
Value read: {"value": 140, "unit": "mmHg"}
